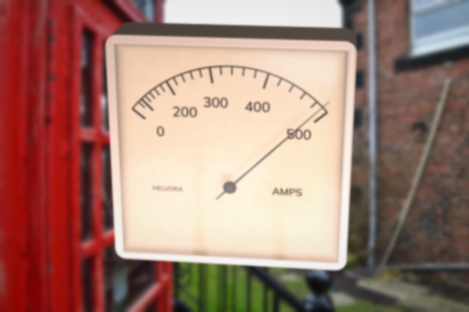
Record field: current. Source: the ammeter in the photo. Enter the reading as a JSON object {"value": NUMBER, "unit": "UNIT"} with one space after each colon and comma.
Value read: {"value": 490, "unit": "A"}
